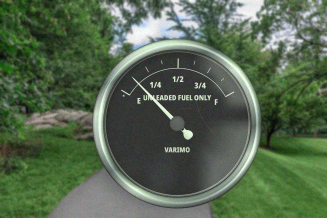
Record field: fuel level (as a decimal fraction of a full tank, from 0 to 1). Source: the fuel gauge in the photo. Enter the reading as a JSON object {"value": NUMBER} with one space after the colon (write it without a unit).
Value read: {"value": 0.125}
